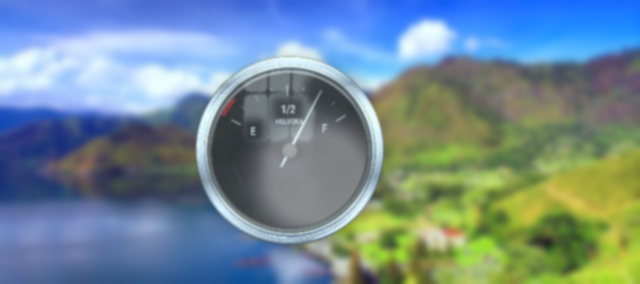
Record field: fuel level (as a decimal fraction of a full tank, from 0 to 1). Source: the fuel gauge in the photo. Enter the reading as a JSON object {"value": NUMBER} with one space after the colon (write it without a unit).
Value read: {"value": 0.75}
